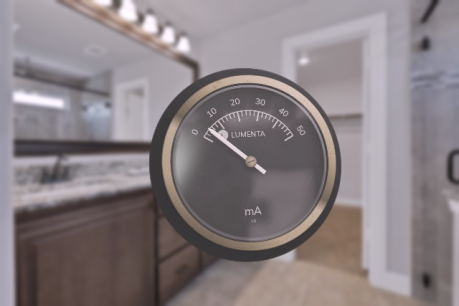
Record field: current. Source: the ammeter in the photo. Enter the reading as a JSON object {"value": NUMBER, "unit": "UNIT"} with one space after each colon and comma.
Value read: {"value": 4, "unit": "mA"}
